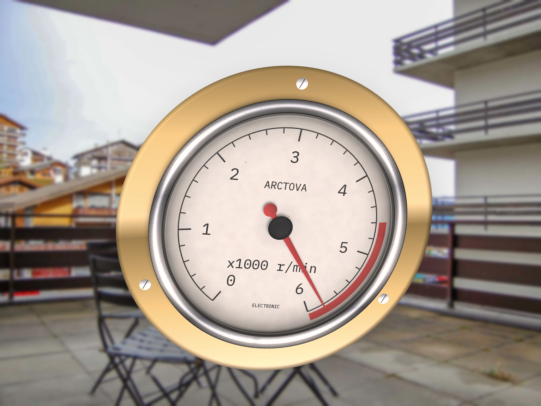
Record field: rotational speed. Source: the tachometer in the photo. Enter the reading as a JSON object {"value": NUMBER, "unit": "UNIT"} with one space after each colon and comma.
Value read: {"value": 5800, "unit": "rpm"}
